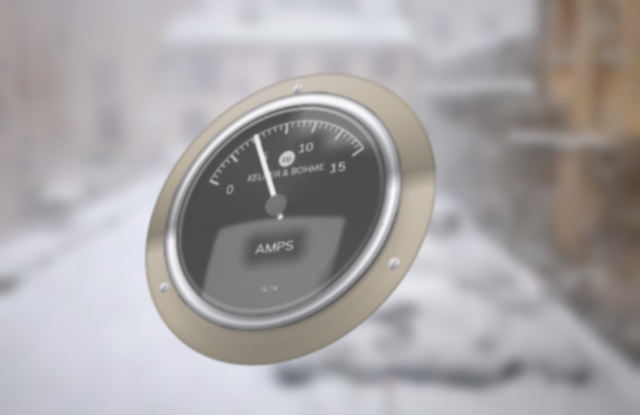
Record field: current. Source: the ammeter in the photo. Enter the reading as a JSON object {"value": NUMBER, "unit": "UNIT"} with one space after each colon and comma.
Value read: {"value": 5, "unit": "A"}
